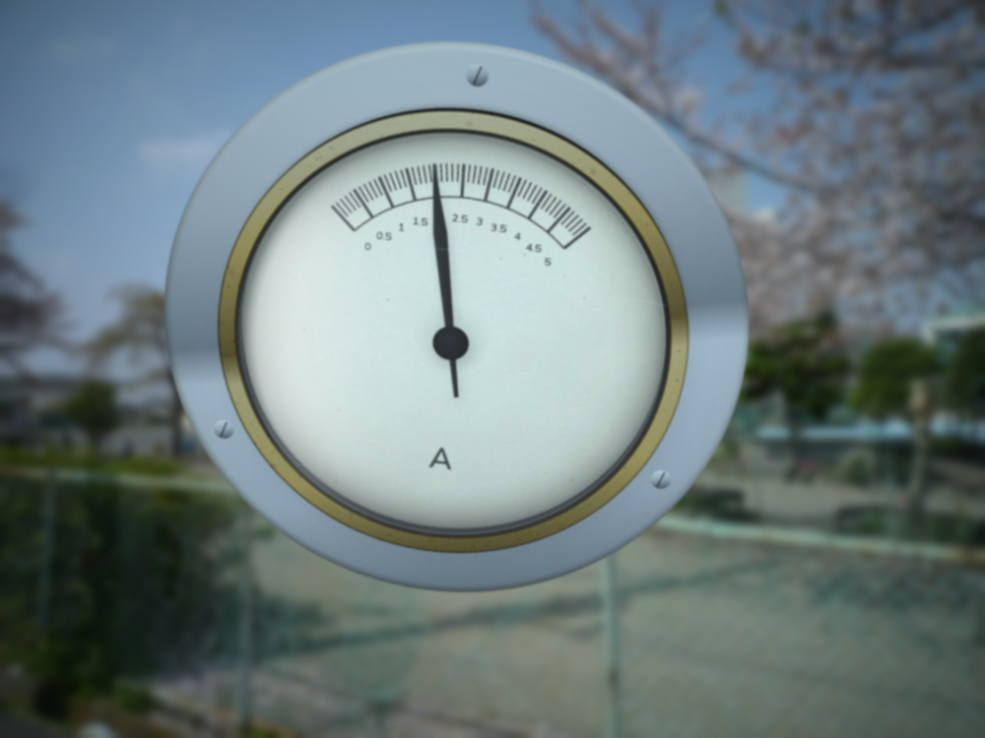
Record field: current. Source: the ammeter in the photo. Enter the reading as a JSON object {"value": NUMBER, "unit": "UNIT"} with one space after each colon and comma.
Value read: {"value": 2, "unit": "A"}
